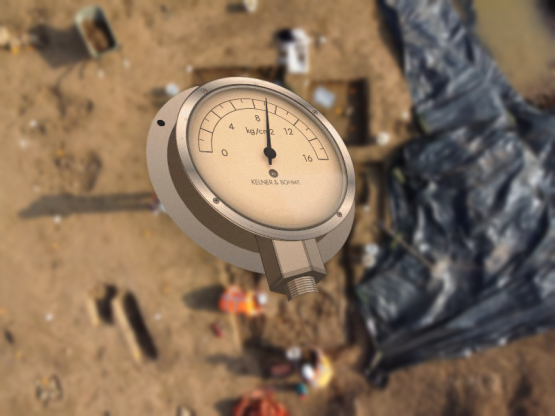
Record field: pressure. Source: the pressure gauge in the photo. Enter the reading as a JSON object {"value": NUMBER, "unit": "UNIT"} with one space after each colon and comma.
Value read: {"value": 9, "unit": "kg/cm²"}
